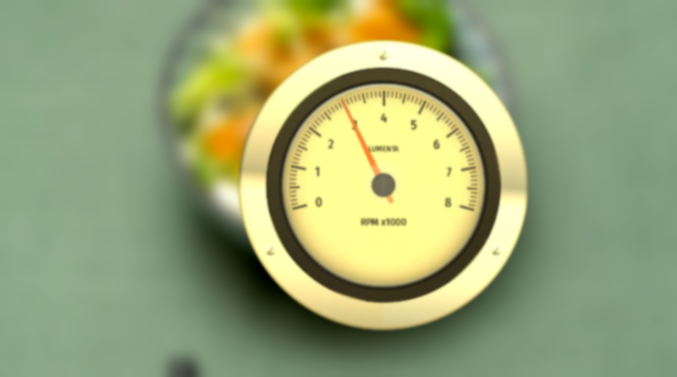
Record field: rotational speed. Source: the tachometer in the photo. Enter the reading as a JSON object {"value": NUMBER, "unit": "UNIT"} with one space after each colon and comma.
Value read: {"value": 3000, "unit": "rpm"}
